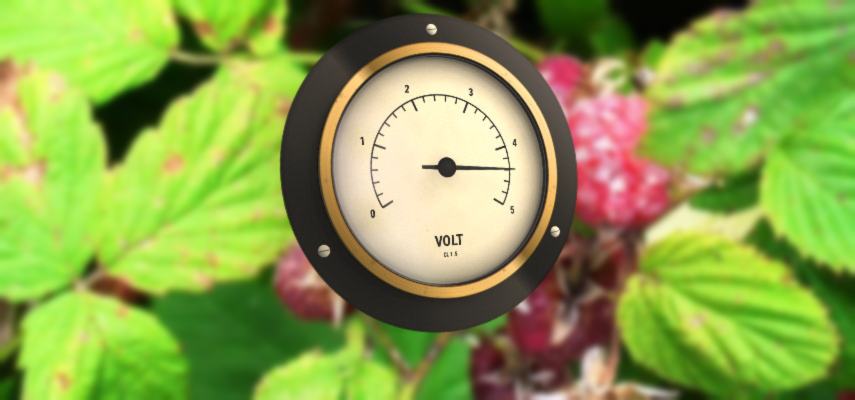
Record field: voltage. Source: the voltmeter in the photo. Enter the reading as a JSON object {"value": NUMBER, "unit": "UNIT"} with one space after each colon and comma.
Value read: {"value": 4.4, "unit": "V"}
